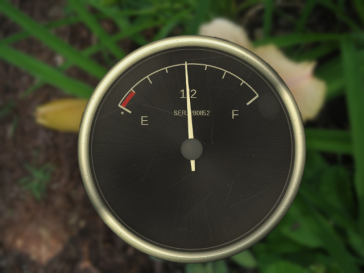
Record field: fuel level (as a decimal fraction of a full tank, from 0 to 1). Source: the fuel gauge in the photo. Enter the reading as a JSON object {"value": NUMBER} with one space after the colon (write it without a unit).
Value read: {"value": 0.5}
